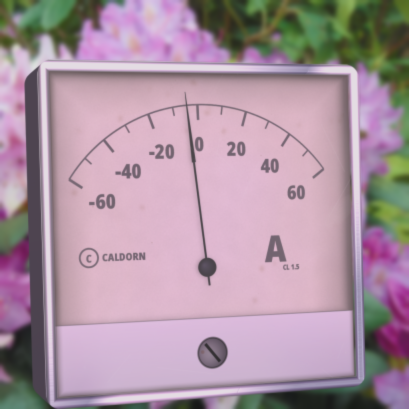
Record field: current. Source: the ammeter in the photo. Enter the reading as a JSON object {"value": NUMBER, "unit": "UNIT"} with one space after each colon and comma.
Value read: {"value": -5, "unit": "A"}
